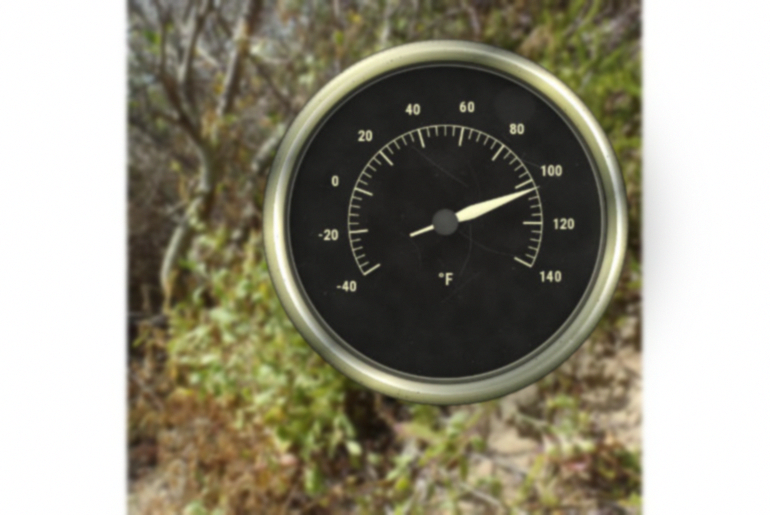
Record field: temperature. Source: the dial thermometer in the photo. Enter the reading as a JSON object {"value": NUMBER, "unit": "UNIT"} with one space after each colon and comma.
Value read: {"value": 104, "unit": "°F"}
